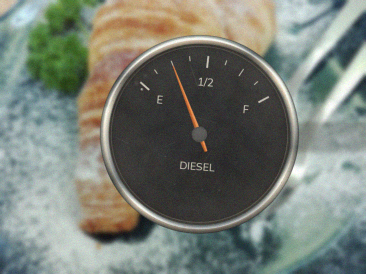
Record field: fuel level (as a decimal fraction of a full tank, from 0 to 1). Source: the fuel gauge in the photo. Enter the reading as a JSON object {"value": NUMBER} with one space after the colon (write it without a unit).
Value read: {"value": 0.25}
